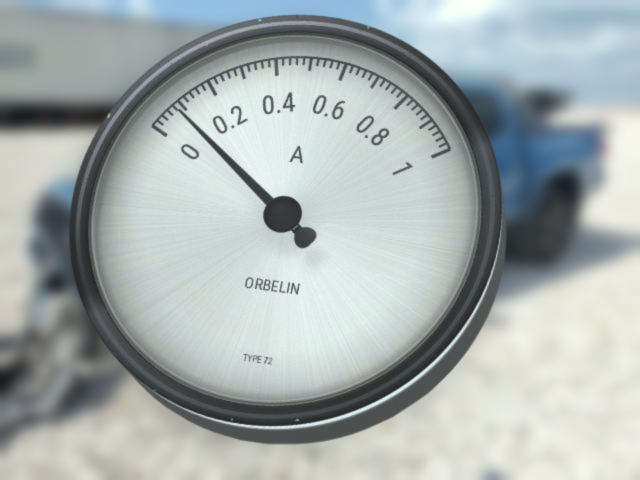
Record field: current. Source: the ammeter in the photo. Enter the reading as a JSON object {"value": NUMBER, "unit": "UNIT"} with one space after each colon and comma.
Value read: {"value": 0.08, "unit": "A"}
